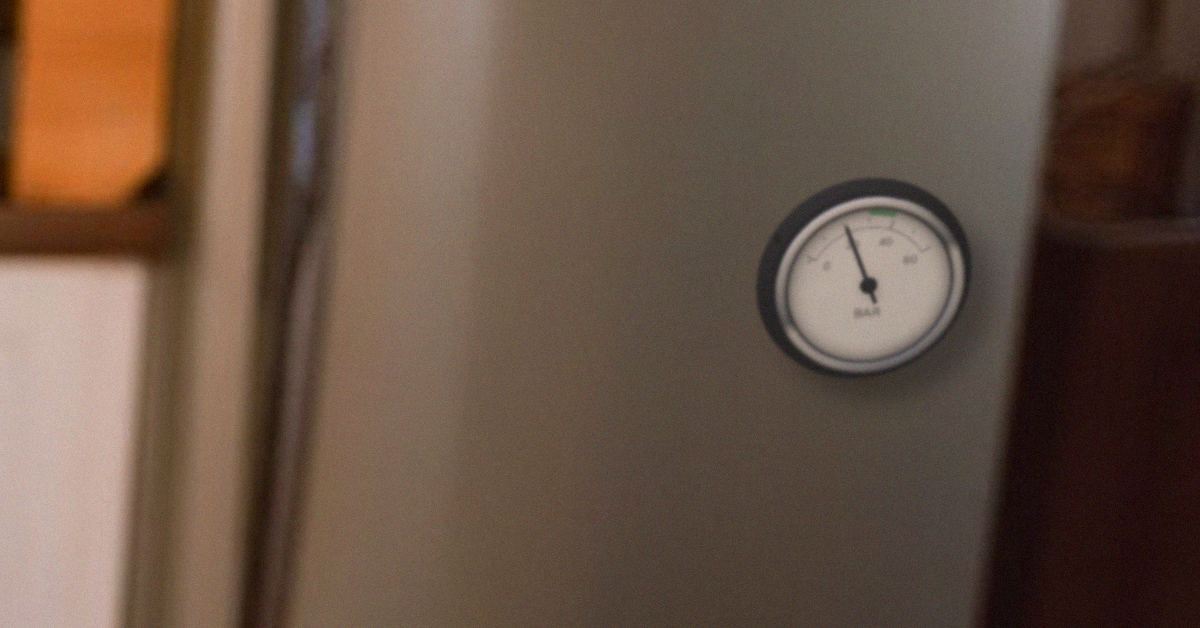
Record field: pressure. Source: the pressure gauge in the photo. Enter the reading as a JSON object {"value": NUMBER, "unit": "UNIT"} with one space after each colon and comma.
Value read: {"value": 20, "unit": "bar"}
